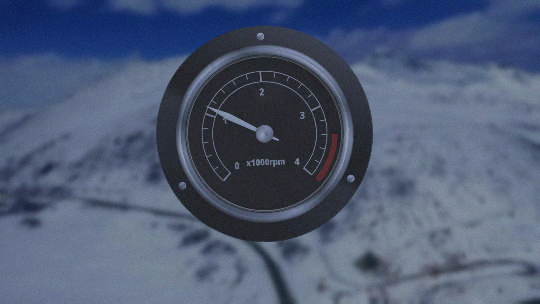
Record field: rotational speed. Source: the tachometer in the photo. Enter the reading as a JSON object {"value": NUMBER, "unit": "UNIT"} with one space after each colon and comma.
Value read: {"value": 1100, "unit": "rpm"}
